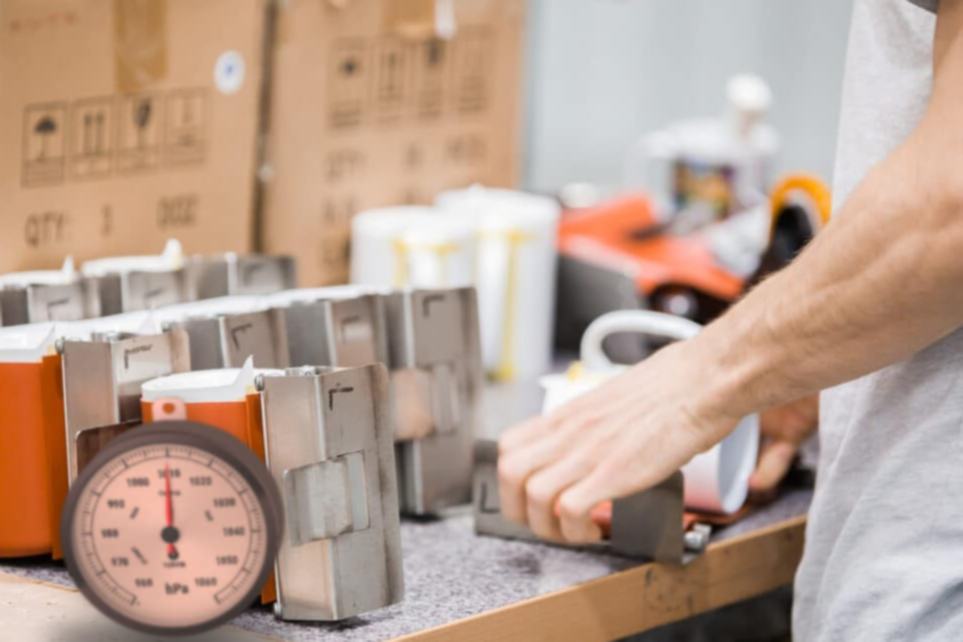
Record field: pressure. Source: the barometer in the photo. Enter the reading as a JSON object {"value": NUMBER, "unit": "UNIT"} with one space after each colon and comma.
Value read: {"value": 1010, "unit": "hPa"}
